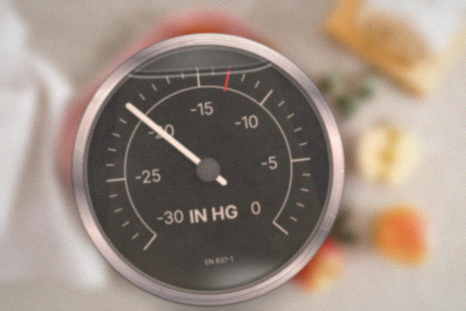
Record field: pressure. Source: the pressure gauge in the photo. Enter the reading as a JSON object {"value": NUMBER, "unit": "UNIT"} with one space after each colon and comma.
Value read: {"value": -20, "unit": "inHg"}
